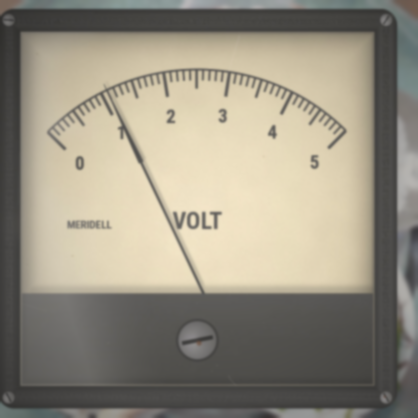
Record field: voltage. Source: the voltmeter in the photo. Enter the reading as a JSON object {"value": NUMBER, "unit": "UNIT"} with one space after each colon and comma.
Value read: {"value": 1.1, "unit": "V"}
